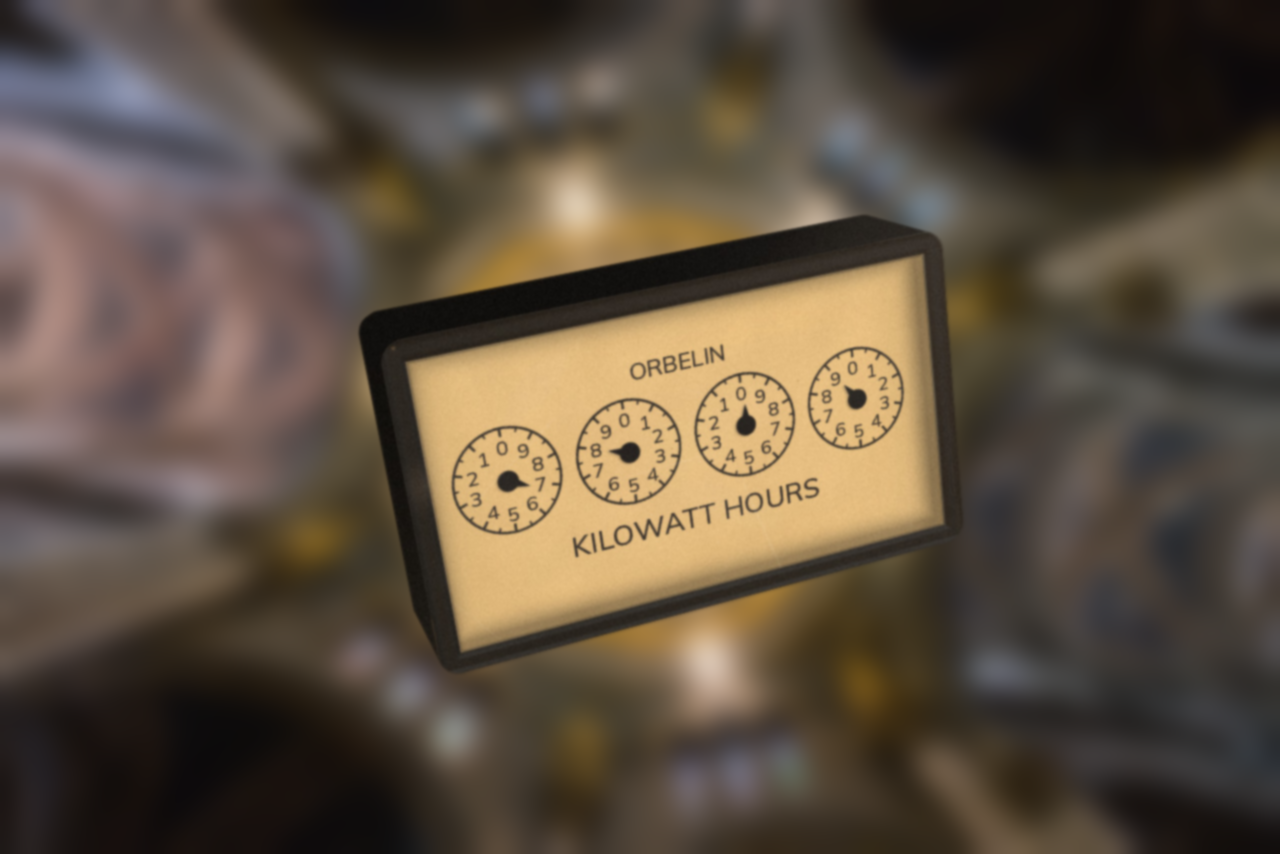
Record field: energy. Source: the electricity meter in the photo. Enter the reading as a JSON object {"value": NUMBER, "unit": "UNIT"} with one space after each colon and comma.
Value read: {"value": 6799, "unit": "kWh"}
